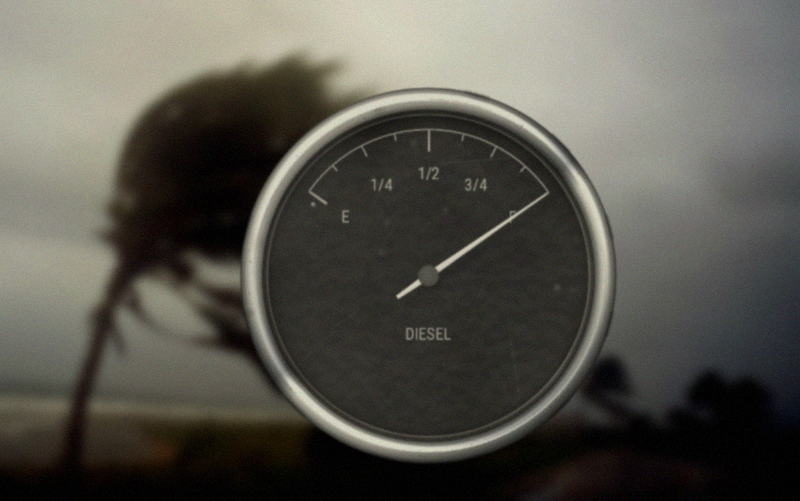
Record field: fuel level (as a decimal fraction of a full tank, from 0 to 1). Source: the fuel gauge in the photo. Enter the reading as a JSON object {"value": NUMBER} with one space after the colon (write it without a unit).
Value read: {"value": 1}
